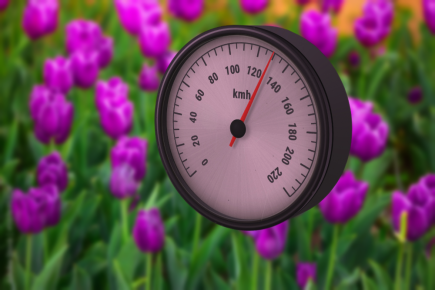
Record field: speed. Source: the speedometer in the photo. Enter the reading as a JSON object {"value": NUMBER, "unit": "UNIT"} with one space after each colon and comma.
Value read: {"value": 130, "unit": "km/h"}
